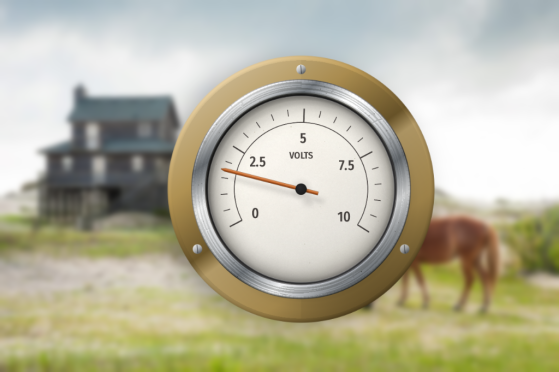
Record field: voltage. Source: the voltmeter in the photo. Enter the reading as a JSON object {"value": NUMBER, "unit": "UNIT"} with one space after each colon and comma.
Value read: {"value": 1.75, "unit": "V"}
